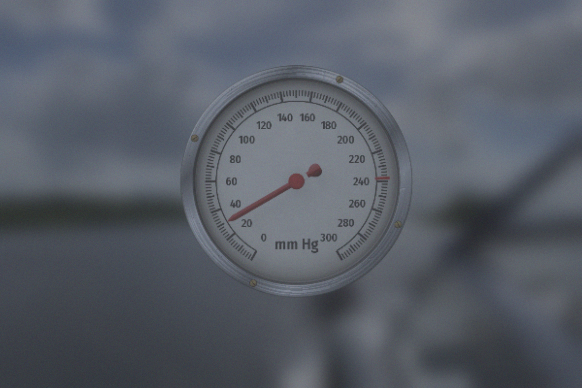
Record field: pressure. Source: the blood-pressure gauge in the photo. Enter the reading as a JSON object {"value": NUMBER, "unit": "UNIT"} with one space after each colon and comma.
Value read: {"value": 30, "unit": "mmHg"}
